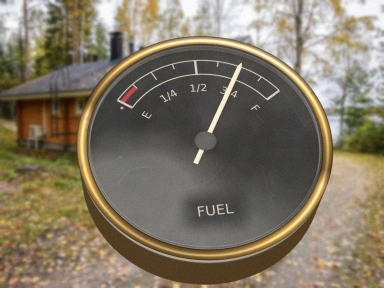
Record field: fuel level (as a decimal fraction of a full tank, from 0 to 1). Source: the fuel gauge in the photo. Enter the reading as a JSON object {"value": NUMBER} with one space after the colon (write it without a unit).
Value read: {"value": 0.75}
